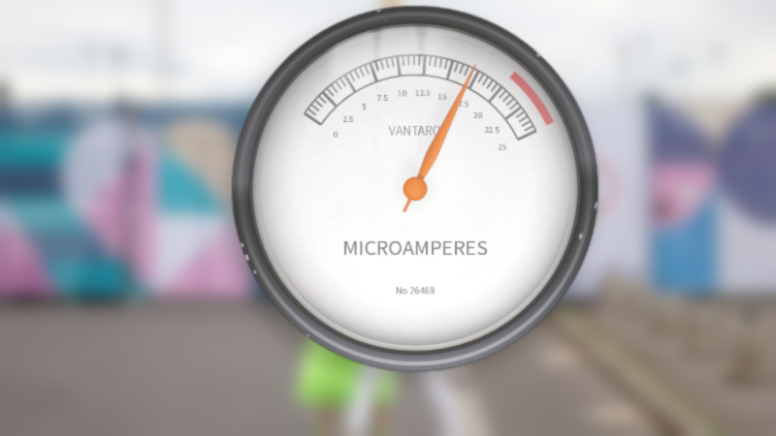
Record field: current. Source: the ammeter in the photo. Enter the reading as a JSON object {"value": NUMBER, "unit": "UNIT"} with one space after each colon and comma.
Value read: {"value": 17, "unit": "µA"}
